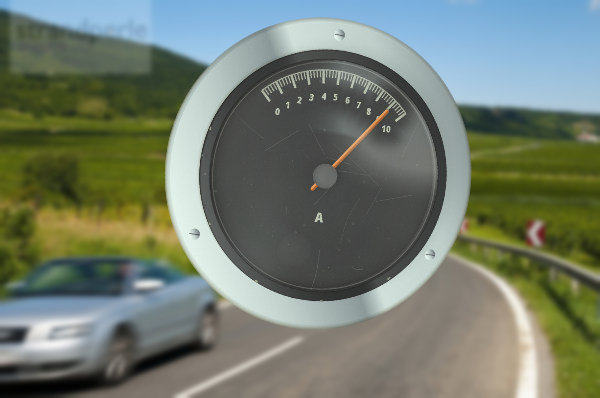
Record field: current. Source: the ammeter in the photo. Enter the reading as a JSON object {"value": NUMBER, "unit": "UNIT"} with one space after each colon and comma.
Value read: {"value": 9, "unit": "A"}
